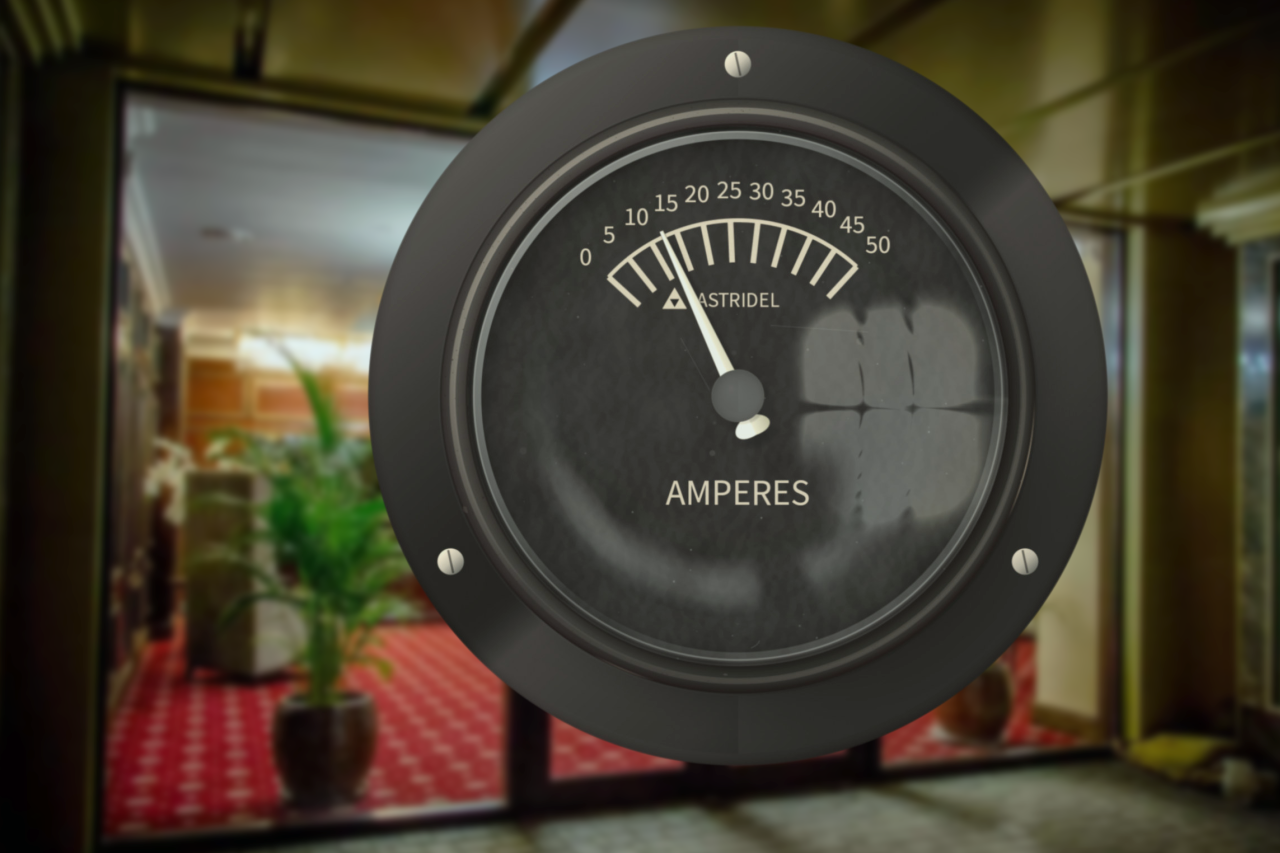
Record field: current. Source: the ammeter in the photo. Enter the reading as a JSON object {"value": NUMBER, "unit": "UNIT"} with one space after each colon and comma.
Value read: {"value": 12.5, "unit": "A"}
